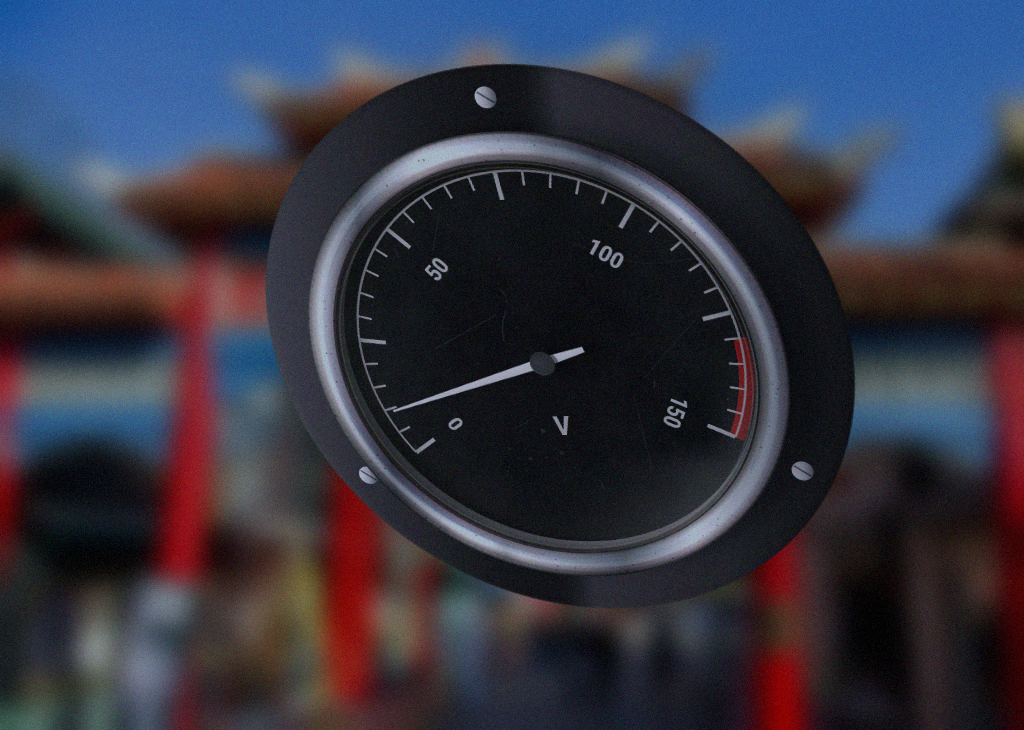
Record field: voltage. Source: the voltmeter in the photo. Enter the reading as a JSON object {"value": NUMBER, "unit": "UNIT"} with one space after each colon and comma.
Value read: {"value": 10, "unit": "V"}
